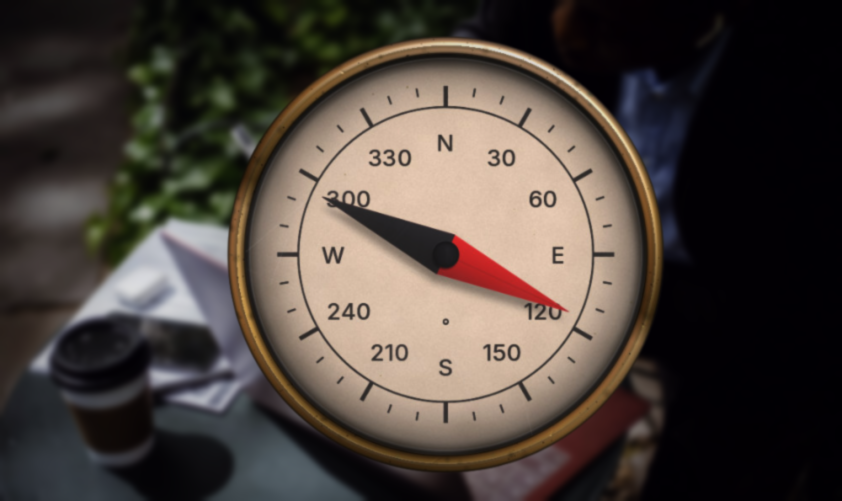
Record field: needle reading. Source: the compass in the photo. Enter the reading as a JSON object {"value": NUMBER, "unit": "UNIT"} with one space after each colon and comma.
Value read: {"value": 115, "unit": "°"}
